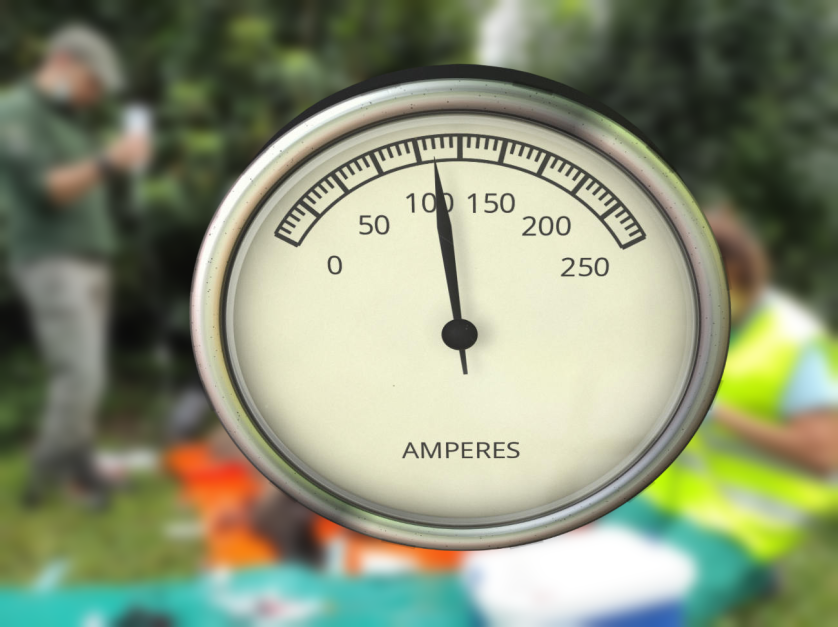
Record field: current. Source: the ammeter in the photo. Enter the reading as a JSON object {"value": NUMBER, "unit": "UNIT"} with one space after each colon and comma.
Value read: {"value": 110, "unit": "A"}
